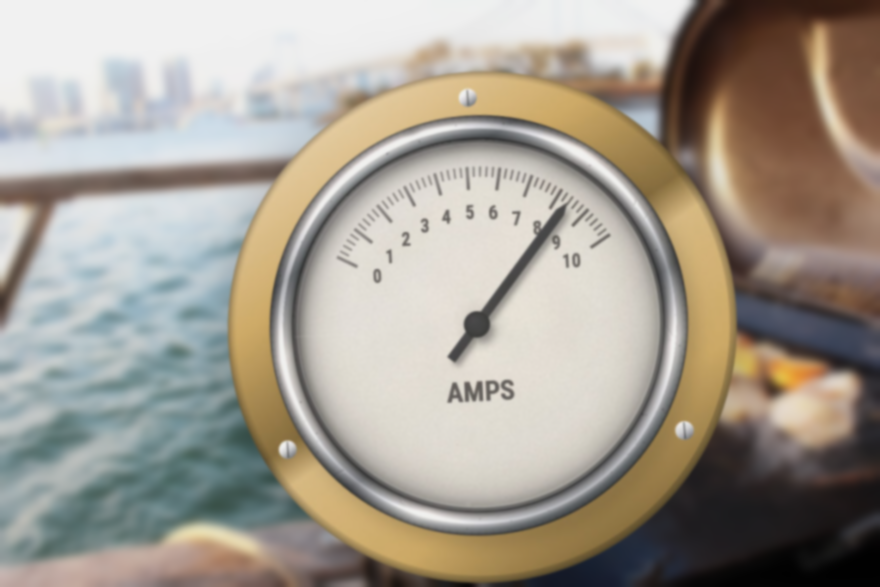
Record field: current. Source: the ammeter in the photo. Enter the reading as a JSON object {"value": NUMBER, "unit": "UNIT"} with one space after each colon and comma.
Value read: {"value": 8.4, "unit": "A"}
